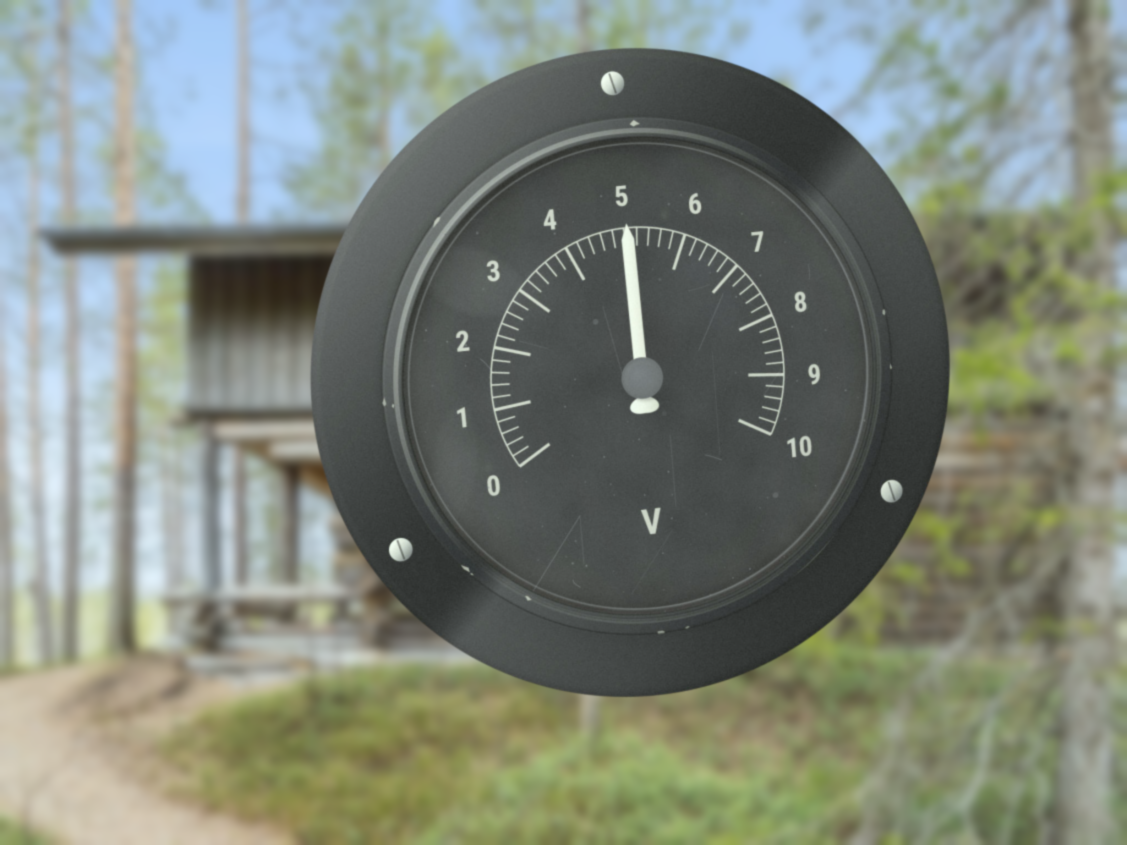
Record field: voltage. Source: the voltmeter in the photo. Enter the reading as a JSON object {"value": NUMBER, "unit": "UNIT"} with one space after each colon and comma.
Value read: {"value": 5, "unit": "V"}
